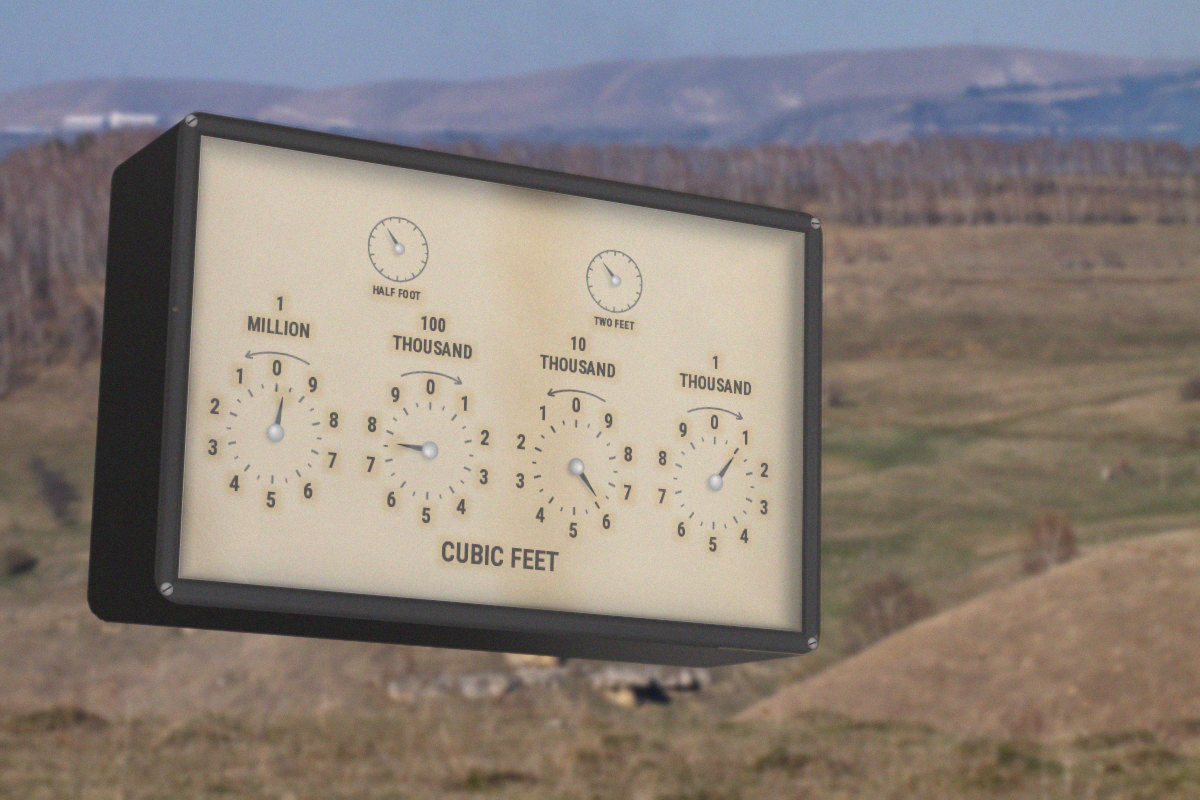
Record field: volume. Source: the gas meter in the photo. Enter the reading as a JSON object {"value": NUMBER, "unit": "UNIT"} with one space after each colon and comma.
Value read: {"value": 976100, "unit": "ft³"}
